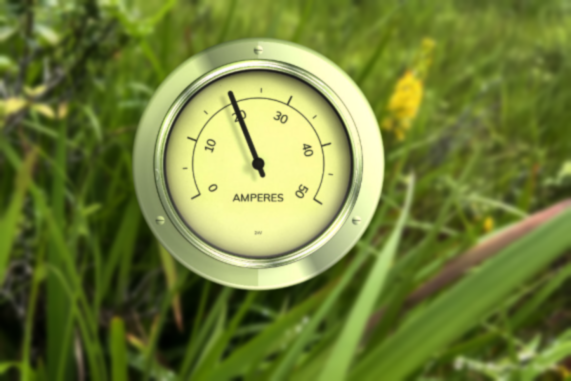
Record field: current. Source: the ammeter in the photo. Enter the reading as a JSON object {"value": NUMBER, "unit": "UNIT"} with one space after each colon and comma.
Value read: {"value": 20, "unit": "A"}
